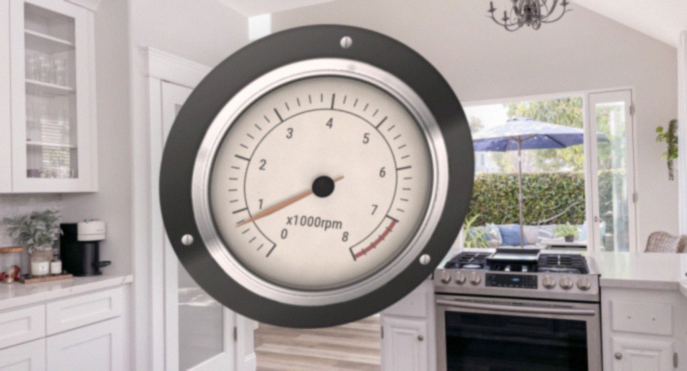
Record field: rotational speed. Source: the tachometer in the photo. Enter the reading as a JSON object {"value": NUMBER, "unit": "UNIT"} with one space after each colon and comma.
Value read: {"value": 800, "unit": "rpm"}
